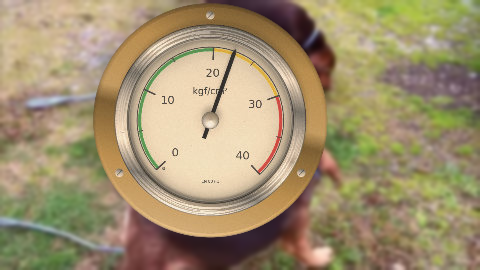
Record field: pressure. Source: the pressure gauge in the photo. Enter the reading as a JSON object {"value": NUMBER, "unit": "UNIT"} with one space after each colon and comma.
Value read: {"value": 22.5, "unit": "kg/cm²"}
